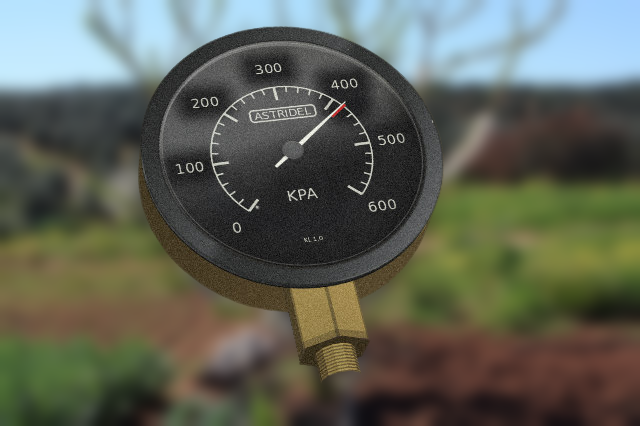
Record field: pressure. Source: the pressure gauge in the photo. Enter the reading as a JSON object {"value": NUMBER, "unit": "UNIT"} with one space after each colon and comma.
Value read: {"value": 420, "unit": "kPa"}
